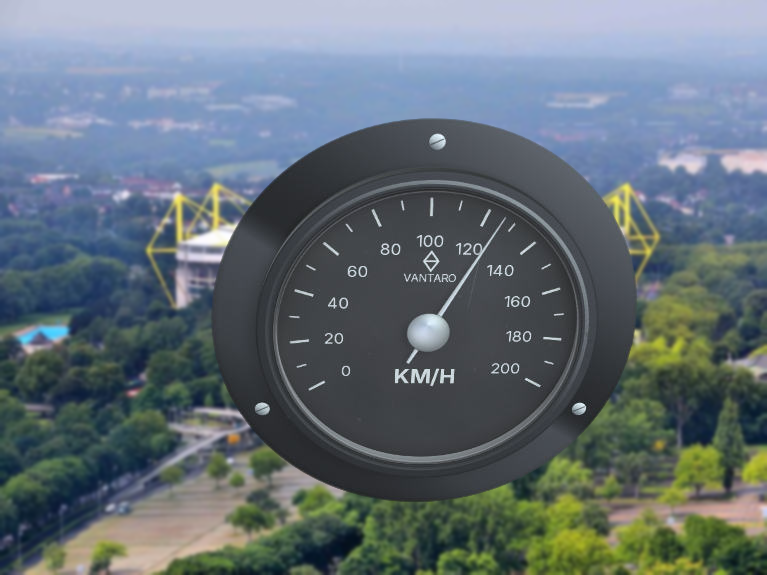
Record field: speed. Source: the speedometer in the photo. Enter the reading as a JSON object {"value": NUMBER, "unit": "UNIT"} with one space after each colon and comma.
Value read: {"value": 125, "unit": "km/h"}
